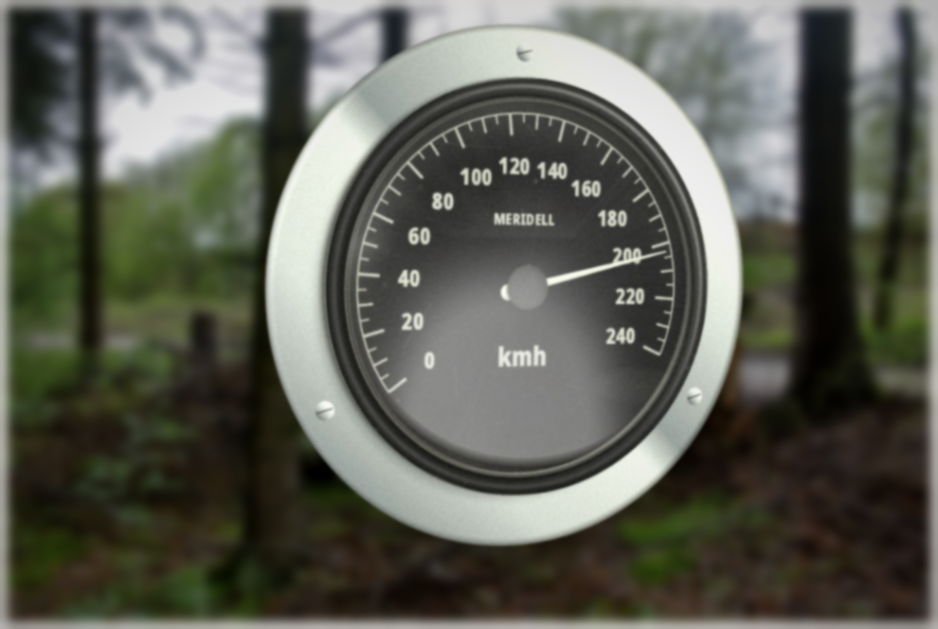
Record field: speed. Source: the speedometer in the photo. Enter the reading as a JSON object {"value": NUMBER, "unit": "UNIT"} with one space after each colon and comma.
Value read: {"value": 202.5, "unit": "km/h"}
